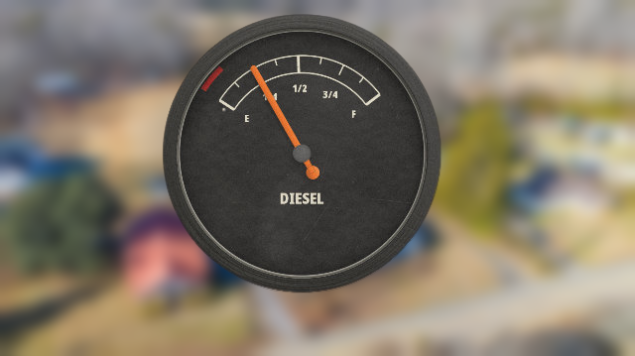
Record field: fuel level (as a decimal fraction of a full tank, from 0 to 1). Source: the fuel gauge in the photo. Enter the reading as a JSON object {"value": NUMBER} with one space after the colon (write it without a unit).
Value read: {"value": 0.25}
